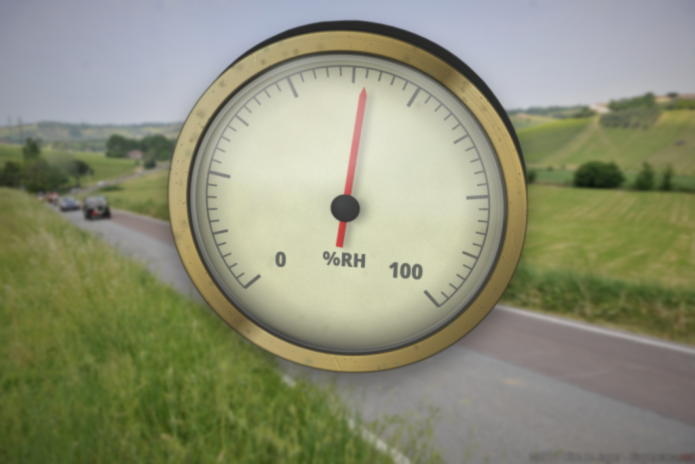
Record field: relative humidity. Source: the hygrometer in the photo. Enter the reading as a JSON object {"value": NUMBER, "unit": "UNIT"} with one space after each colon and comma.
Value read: {"value": 52, "unit": "%"}
